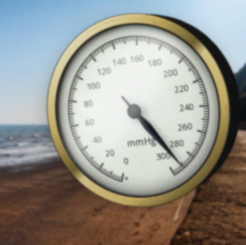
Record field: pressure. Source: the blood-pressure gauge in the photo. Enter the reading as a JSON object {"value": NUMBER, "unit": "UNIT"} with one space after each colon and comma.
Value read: {"value": 290, "unit": "mmHg"}
